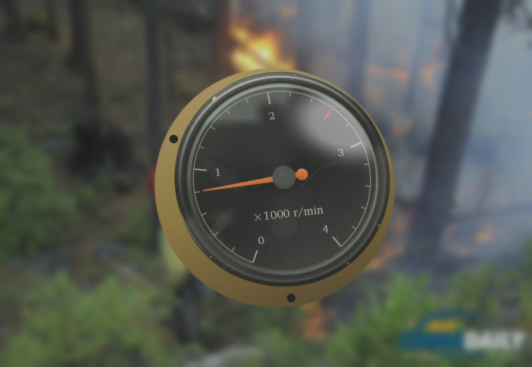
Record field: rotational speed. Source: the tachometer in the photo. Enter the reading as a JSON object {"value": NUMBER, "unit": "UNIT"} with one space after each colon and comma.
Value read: {"value": 800, "unit": "rpm"}
